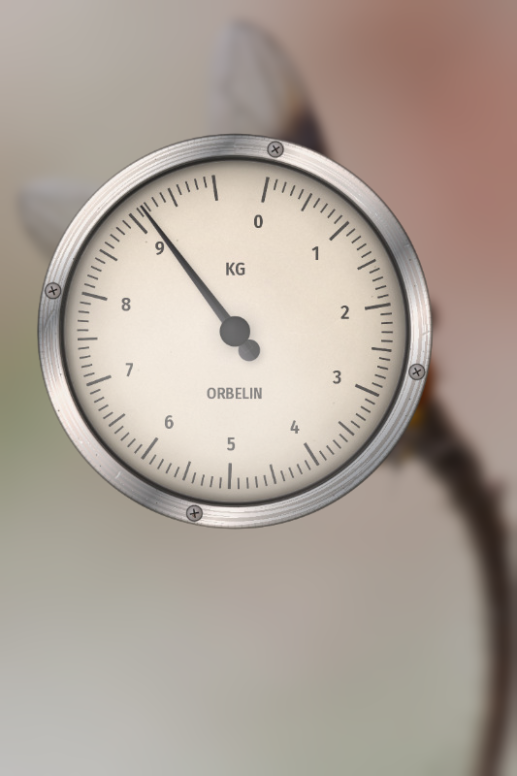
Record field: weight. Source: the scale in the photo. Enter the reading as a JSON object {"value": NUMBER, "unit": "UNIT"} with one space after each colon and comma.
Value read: {"value": 9.15, "unit": "kg"}
